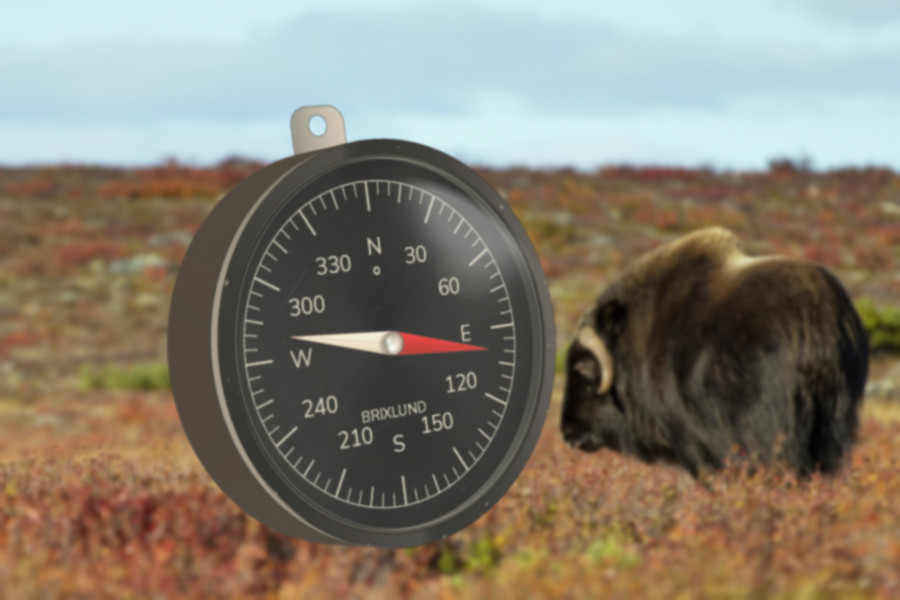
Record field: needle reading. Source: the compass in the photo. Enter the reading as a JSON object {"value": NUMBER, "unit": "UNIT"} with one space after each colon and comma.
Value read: {"value": 100, "unit": "°"}
